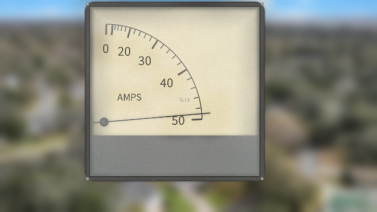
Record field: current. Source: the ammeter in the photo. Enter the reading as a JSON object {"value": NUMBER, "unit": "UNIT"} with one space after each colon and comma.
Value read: {"value": 49, "unit": "A"}
